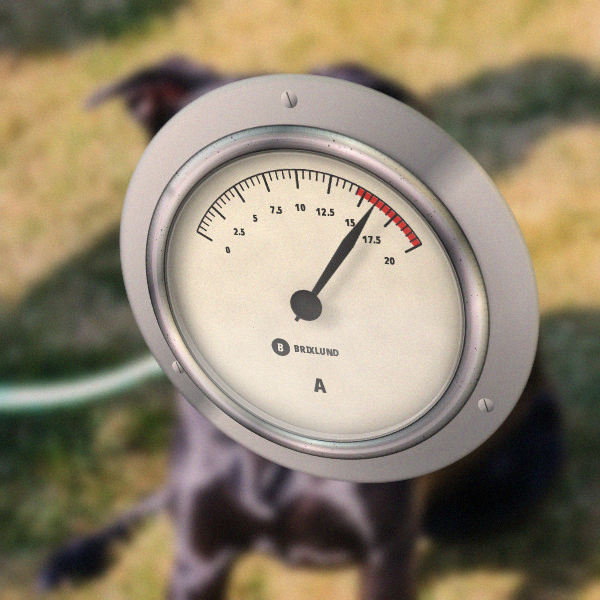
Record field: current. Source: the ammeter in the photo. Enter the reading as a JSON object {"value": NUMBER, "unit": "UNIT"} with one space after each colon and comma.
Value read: {"value": 16, "unit": "A"}
